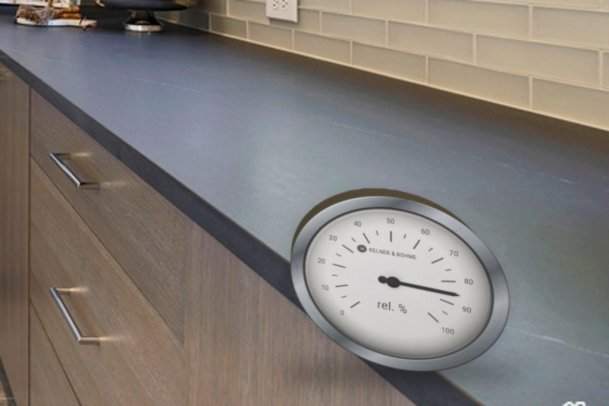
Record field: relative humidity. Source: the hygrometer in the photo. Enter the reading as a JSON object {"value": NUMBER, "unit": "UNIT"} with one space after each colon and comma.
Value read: {"value": 85, "unit": "%"}
